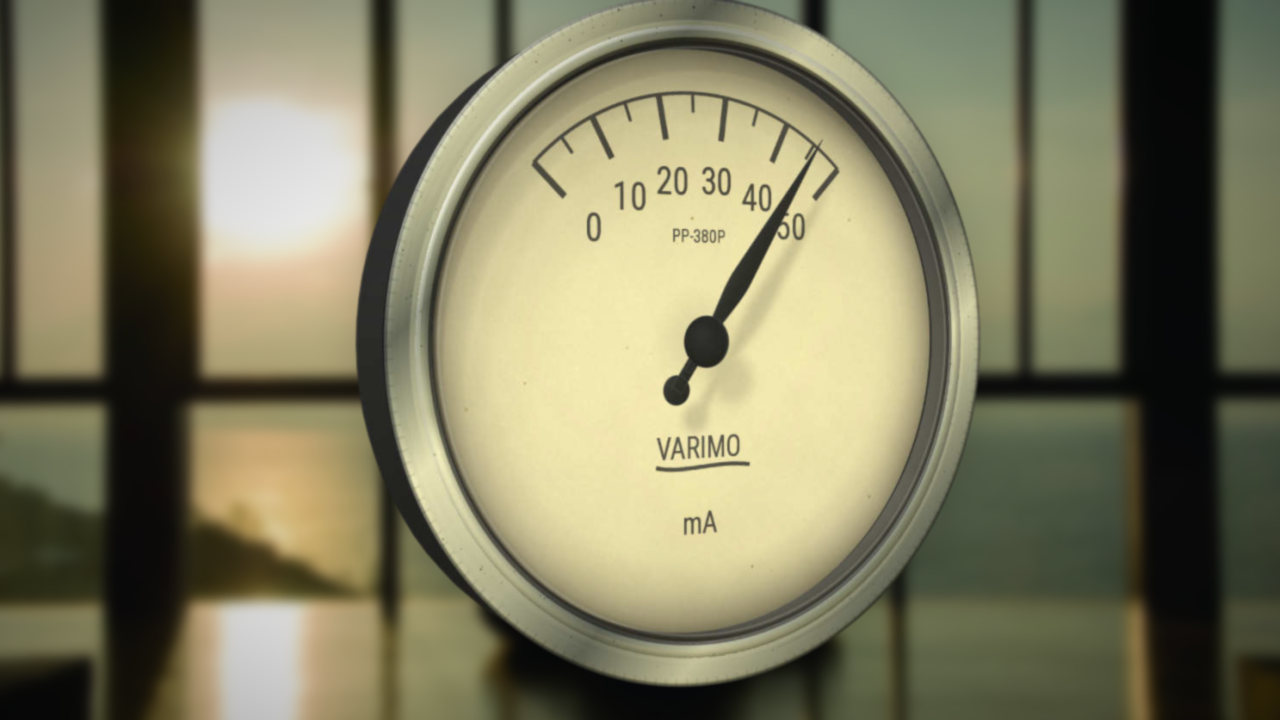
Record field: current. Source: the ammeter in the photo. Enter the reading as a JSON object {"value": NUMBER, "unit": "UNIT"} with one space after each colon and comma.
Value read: {"value": 45, "unit": "mA"}
